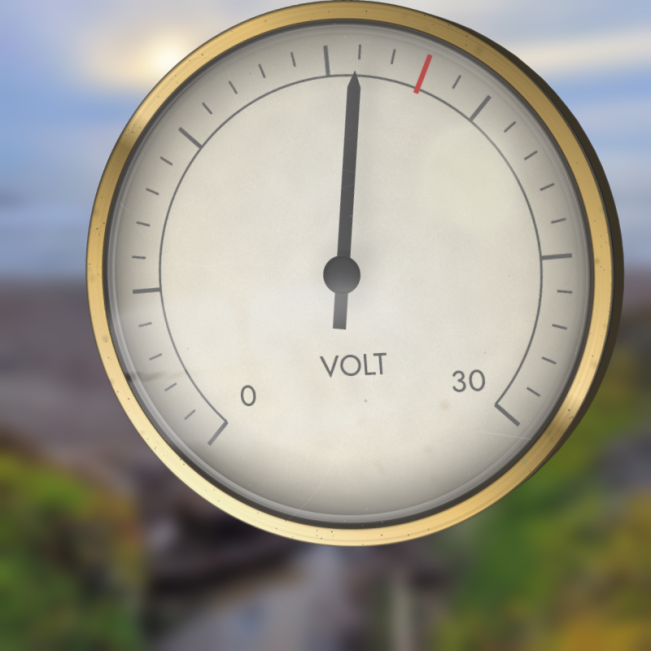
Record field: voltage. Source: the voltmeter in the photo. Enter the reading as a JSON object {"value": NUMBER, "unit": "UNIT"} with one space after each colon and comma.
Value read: {"value": 16, "unit": "V"}
